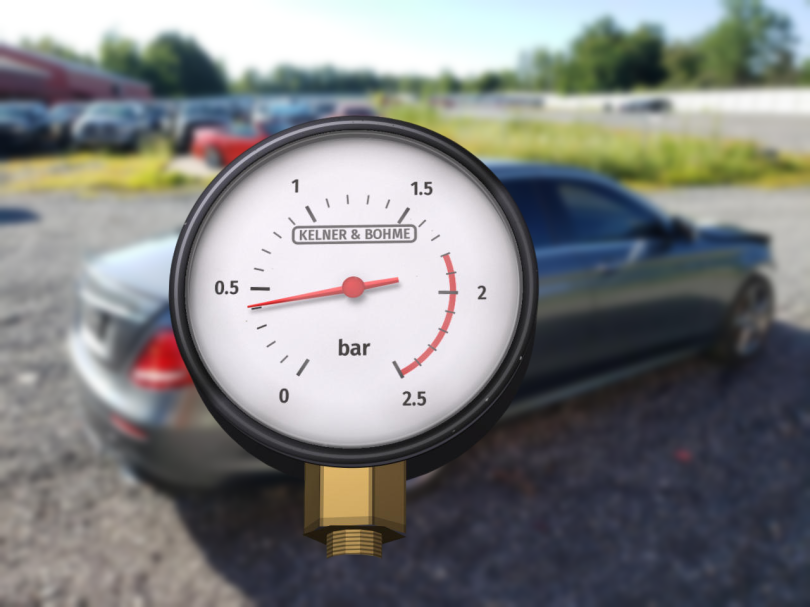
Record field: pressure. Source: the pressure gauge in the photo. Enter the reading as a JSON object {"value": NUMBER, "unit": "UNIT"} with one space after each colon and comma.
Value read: {"value": 0.4, "unit": "bar"}
